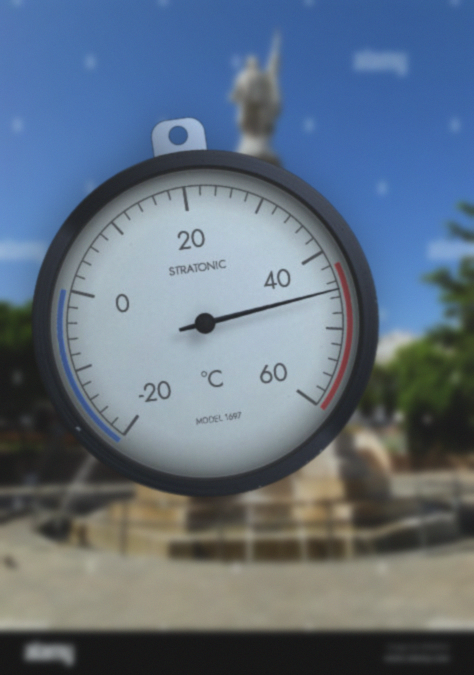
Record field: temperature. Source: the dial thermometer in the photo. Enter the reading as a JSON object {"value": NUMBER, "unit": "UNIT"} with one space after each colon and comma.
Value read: {"value": 45, "unit": "°C"}
